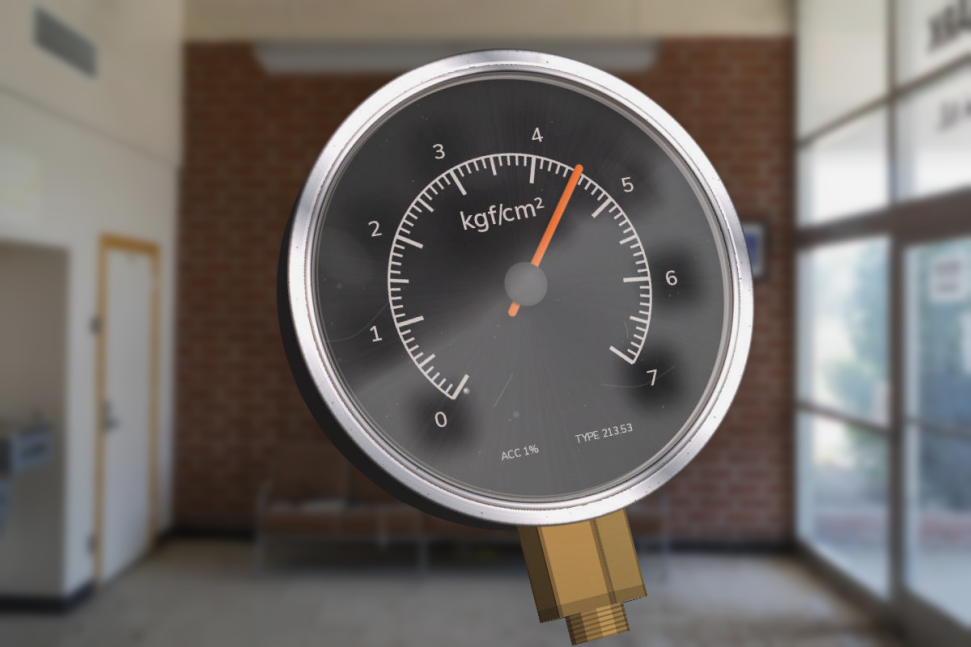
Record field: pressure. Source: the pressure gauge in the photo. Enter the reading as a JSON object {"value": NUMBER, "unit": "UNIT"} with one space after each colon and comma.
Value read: {"value": 4.5, "unit": "kg/cm²"}
